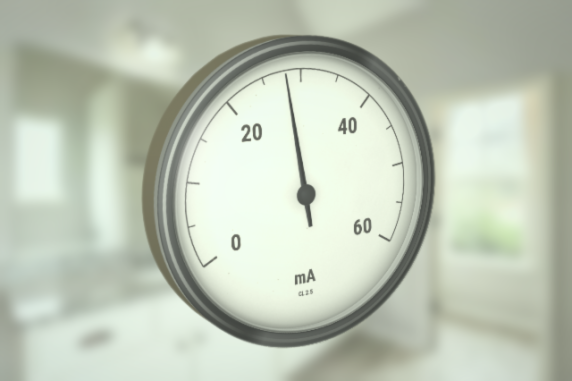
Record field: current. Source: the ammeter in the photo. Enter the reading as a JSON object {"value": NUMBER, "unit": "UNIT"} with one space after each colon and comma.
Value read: {"value": 27.5, "unit": "mA"}
